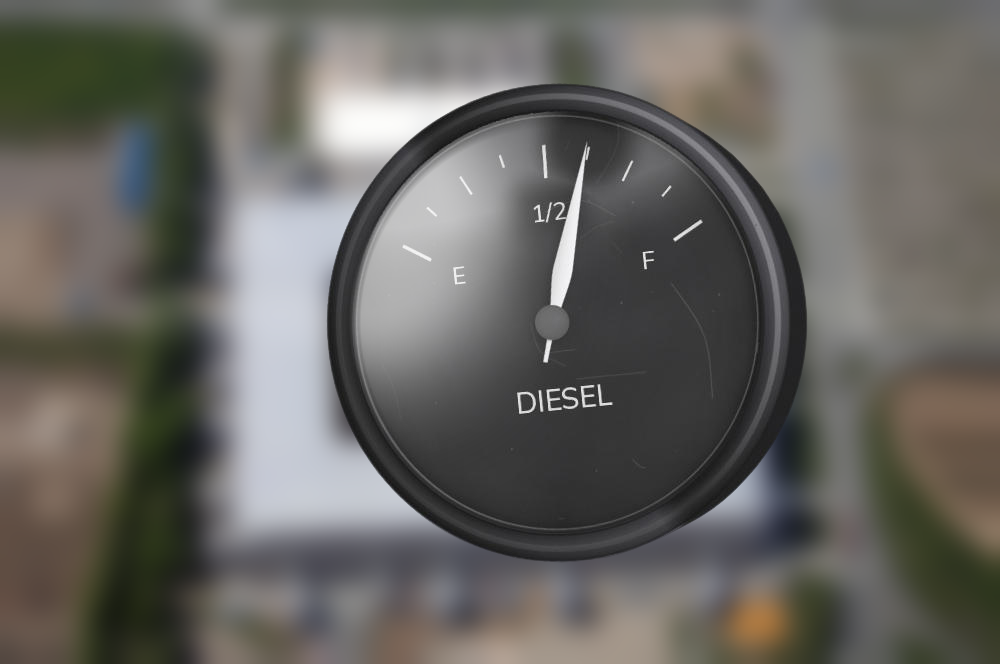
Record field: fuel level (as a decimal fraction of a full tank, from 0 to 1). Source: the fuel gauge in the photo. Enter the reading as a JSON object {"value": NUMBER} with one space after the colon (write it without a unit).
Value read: {"value": 0.625}
